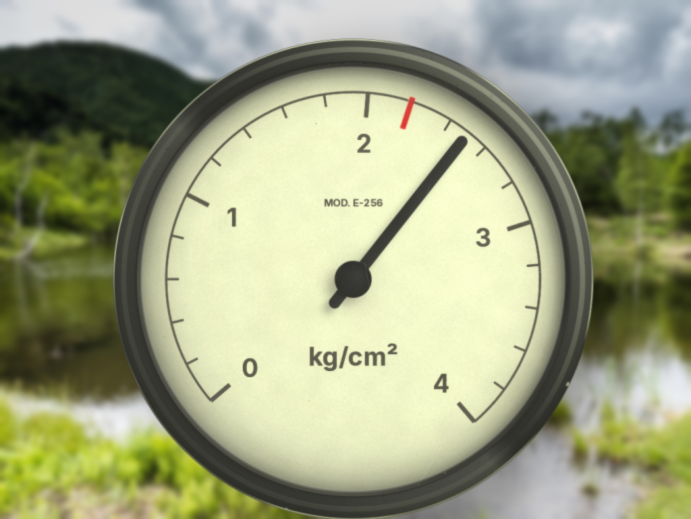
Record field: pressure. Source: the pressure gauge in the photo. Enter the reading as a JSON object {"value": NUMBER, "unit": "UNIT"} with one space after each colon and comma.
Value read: {"value": 2.5, "unit": "kg/cm²"}
